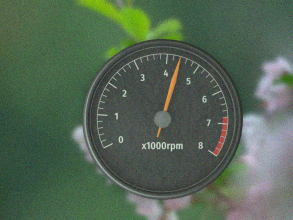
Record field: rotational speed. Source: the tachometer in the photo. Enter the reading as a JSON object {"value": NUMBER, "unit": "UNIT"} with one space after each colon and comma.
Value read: {"value": 4400, "unit": "rpm"}
